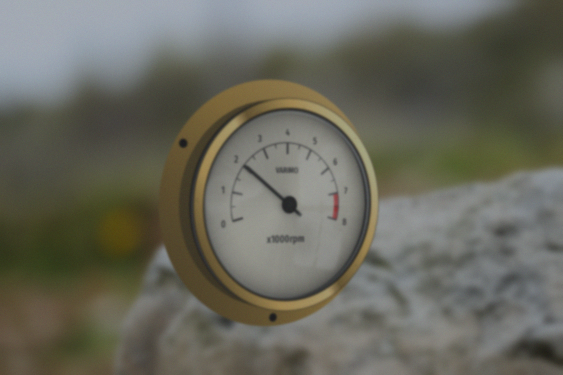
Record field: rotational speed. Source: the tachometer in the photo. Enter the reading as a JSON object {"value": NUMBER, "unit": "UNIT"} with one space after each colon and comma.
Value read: {"value": 2000, "unit": "rpm"}
